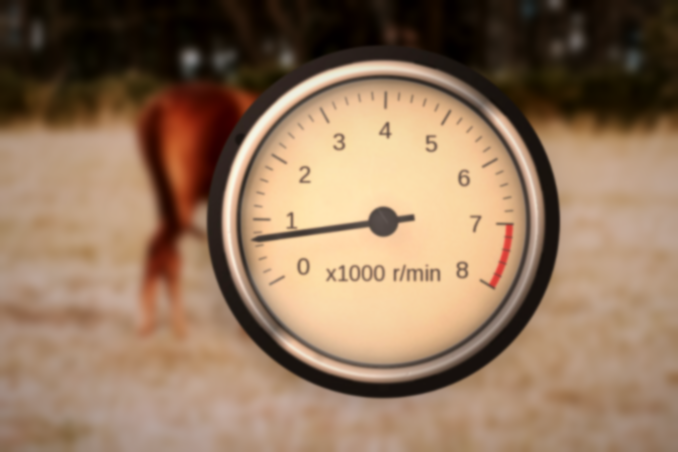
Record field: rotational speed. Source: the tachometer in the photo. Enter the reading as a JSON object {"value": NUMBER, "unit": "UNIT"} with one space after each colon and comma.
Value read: {"value": 700, "unit": "rpm"}
